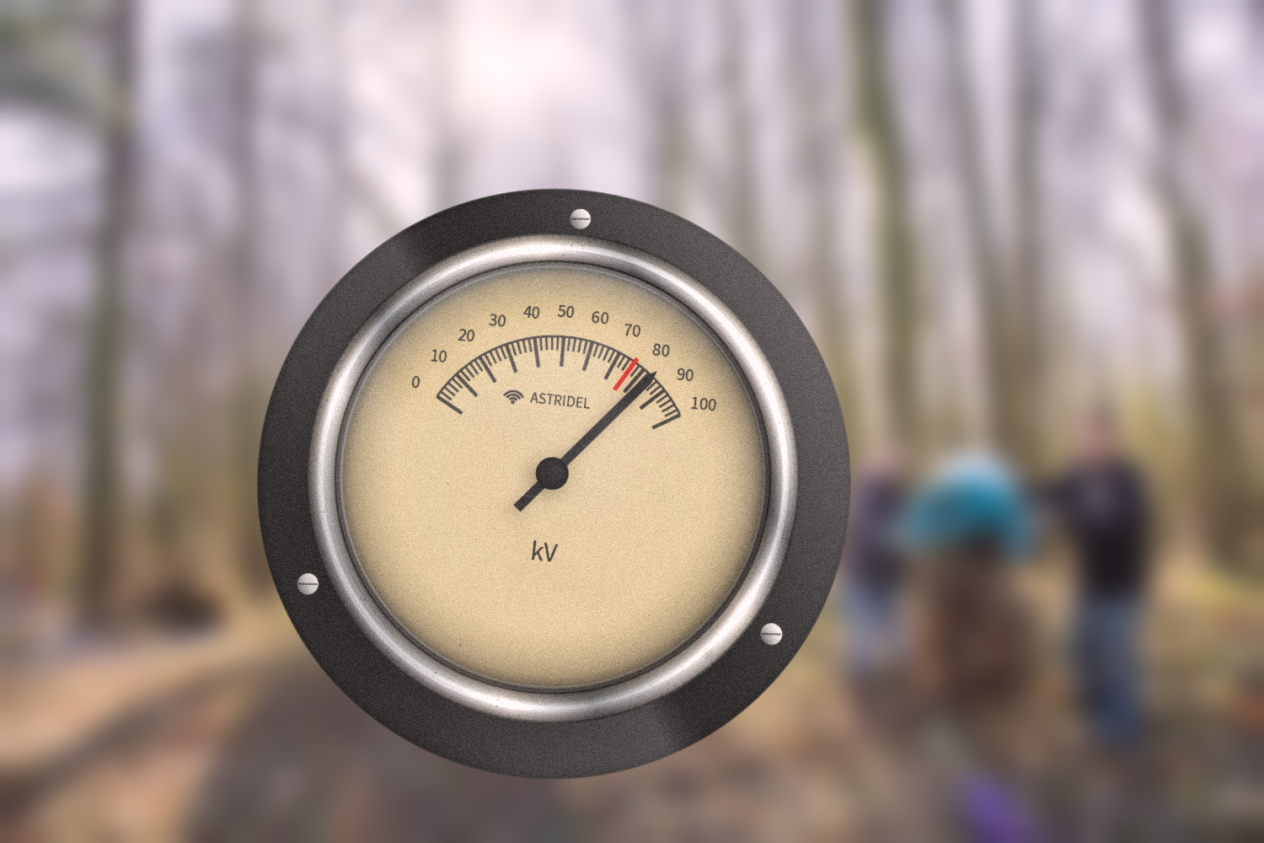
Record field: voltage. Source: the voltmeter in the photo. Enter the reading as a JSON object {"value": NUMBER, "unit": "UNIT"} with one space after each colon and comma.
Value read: {"value": 84, "unit": "kV"}
